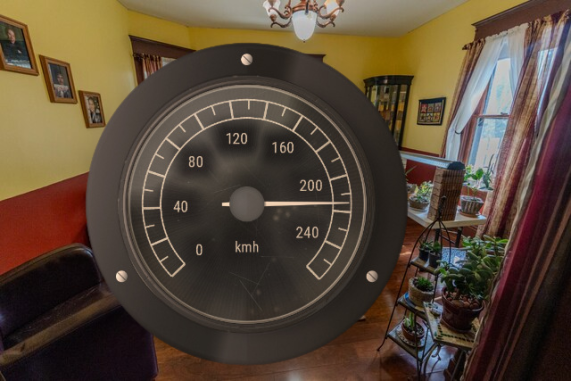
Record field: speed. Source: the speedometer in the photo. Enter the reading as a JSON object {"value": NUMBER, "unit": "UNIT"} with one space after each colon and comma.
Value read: {"value": 215, "unit": "km/h"}
